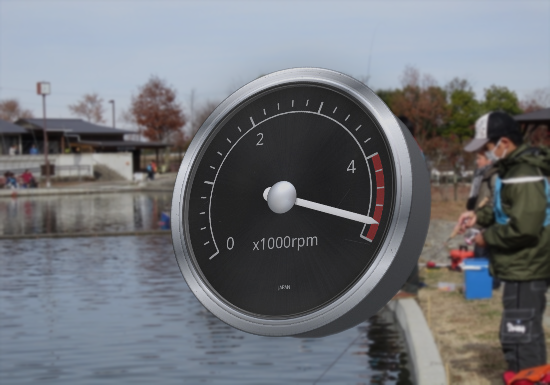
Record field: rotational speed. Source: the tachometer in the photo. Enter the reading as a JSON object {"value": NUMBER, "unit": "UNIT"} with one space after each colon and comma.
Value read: {"value": 4800, "unit": "rpm"}
